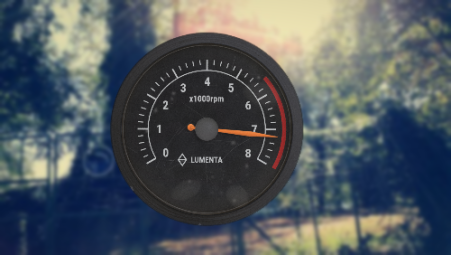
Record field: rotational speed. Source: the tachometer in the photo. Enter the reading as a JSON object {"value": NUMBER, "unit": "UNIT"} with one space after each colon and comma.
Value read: {"value": 7200, "unit": "rpm"}
